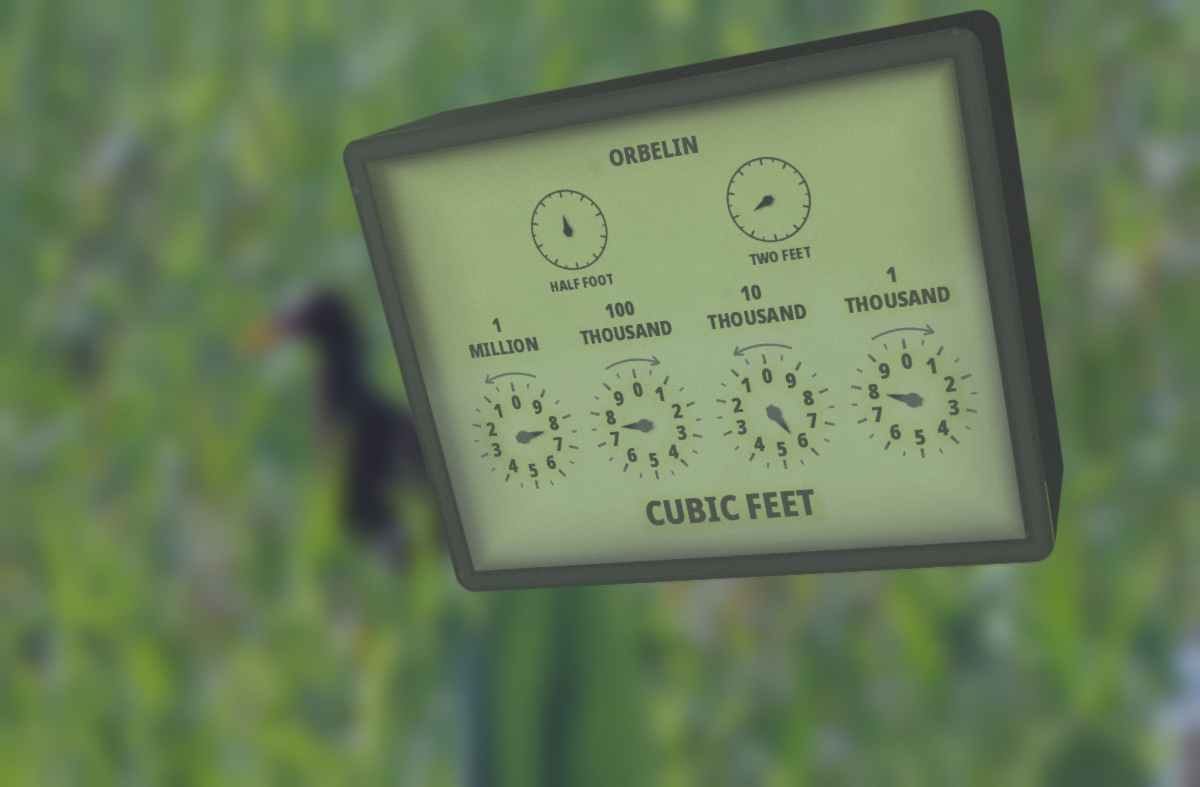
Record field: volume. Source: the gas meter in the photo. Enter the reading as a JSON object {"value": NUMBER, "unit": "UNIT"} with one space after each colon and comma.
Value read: {"value": 775800, "unit": "ft³"}
